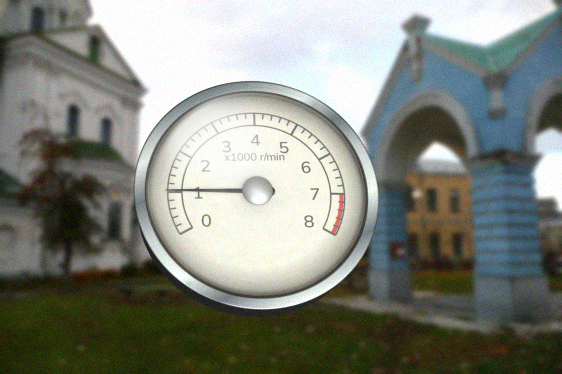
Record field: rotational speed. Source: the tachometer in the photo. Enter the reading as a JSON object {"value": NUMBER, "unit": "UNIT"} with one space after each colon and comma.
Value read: {"value": 1000, "unit": "rpm"}
